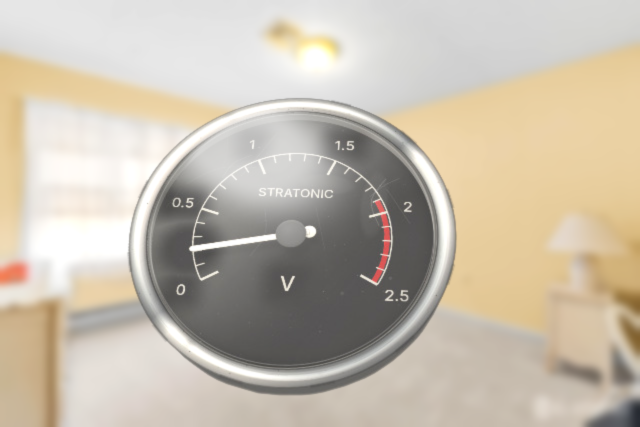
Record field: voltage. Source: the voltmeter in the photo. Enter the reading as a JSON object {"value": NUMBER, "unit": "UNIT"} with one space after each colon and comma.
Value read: {"value": 0.2, "unit": "V"}
